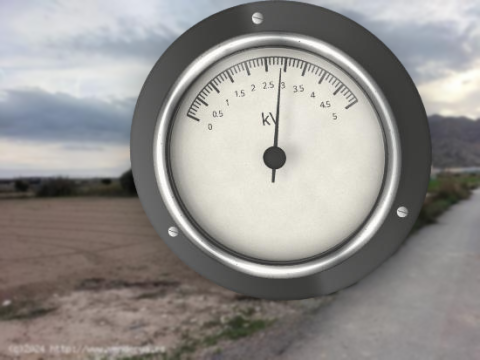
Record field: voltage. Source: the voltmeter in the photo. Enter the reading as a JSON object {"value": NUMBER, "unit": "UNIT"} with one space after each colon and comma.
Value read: {"value": 2.9, "unit": "kV"}
